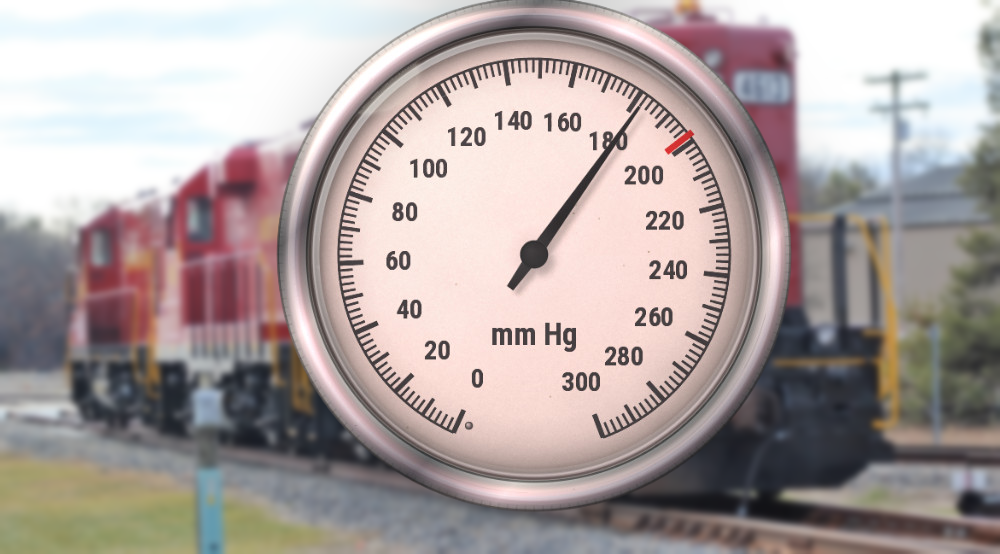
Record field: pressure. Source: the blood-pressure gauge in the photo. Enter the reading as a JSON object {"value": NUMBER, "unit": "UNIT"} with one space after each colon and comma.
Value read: {"value": 182, "unit": "mmHg"}
